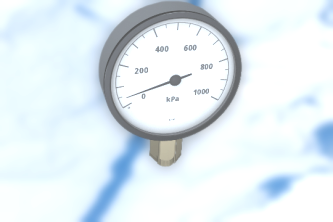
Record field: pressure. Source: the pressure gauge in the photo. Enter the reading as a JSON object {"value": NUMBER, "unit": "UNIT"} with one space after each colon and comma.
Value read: {"value": 50, "unit": "kPa"}
